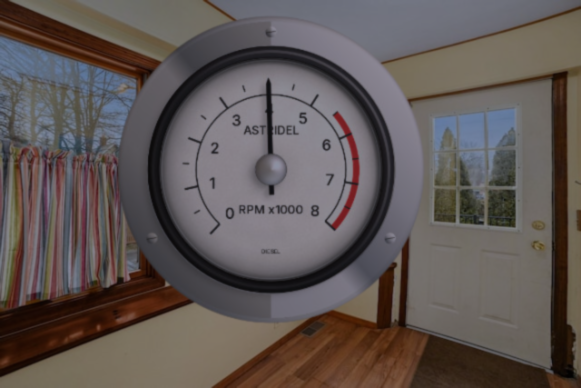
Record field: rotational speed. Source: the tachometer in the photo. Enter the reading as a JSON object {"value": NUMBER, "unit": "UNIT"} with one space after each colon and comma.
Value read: {"value": 4000, "unit": "rpm"}
